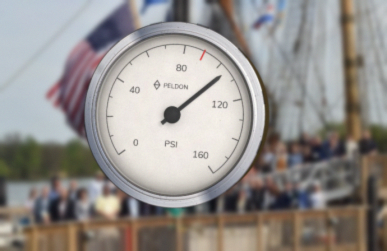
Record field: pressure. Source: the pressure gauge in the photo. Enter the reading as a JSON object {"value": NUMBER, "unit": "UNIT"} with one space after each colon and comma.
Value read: {"value": 105, "unit": "psi"}
